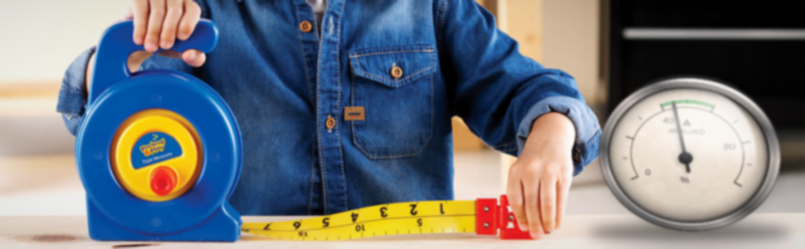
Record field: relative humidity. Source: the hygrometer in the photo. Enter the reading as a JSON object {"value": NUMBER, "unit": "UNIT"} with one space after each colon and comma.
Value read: {"value": 45, "unit": "%"}
